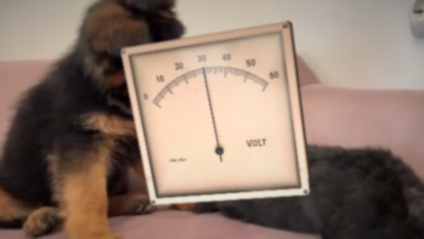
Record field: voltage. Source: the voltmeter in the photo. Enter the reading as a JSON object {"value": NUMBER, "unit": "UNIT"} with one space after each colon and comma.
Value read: {"value": 30, "unit": "V"}
